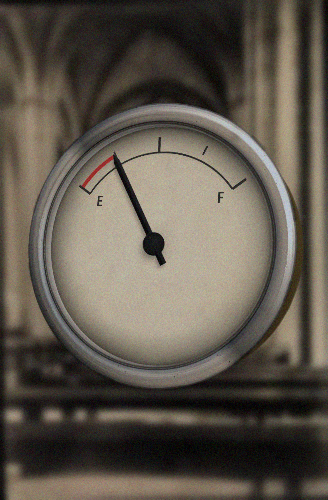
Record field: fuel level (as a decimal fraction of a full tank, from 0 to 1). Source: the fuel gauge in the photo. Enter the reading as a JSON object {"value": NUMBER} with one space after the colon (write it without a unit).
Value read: {"value": 0.25}
